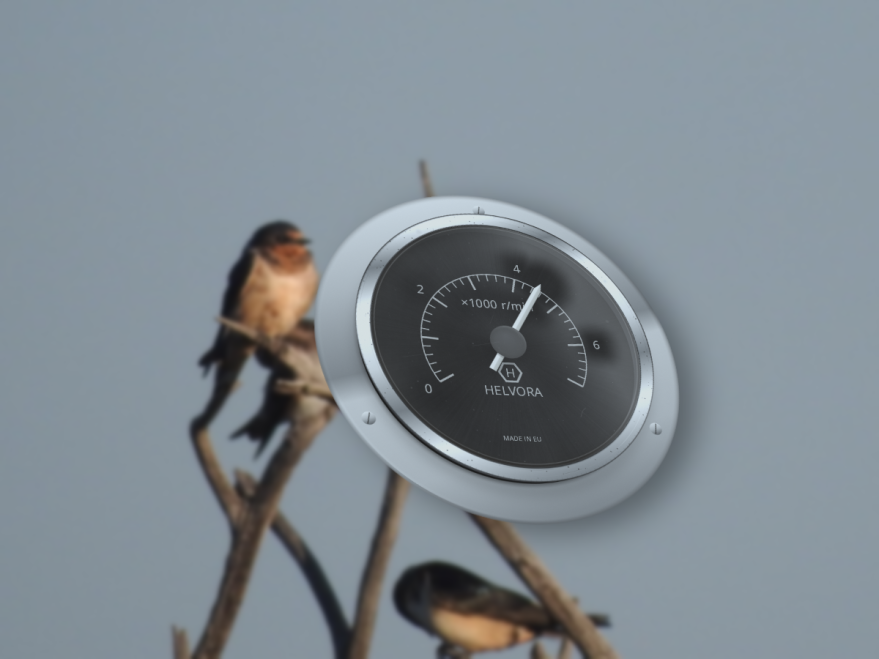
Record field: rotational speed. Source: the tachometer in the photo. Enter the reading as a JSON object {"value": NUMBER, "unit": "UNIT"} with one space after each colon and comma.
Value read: {"value": 4500, "unit": "rpm"}
